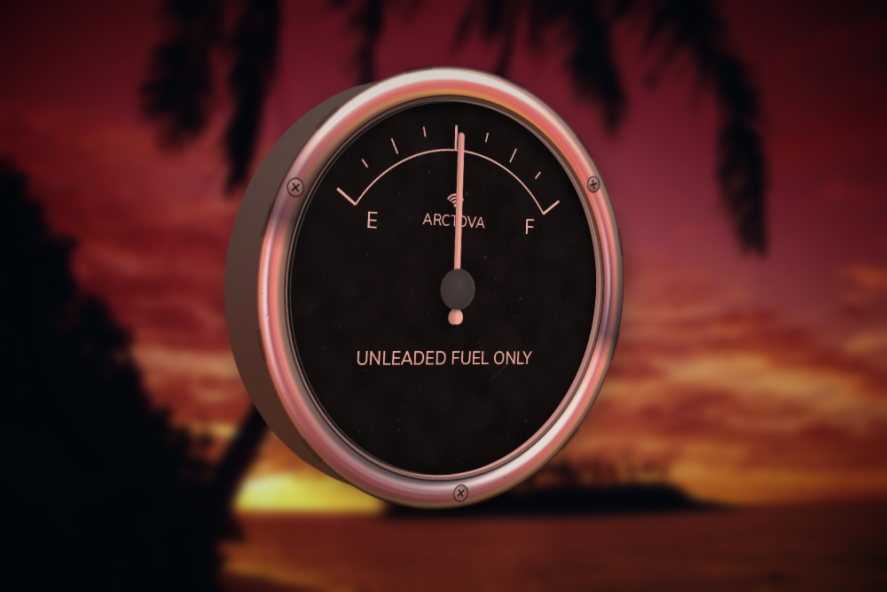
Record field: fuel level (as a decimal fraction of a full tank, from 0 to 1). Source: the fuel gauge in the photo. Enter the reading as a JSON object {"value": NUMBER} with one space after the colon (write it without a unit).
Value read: {"value": 0.5}
